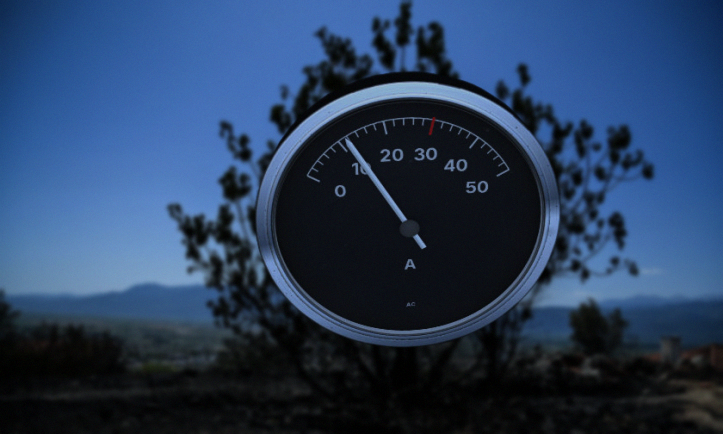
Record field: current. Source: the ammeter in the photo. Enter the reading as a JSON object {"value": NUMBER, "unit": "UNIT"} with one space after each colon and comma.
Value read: {"value": 12, "unit": "A"}
